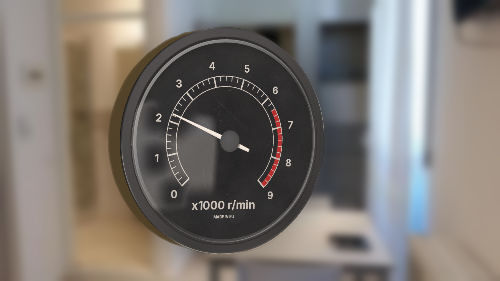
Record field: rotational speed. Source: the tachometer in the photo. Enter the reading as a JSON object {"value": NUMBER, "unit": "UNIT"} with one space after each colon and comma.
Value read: {"value": 2200, "unit": "rpm"}
